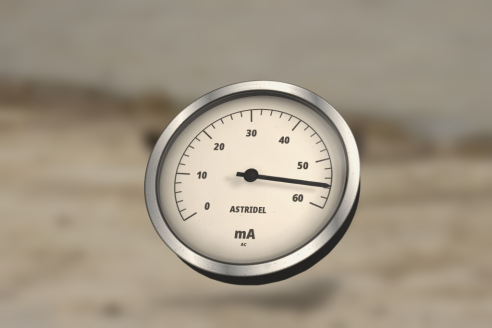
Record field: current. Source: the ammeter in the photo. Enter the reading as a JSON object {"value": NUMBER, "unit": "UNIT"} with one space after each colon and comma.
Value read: {"value": 56, "unit": "mA"}
